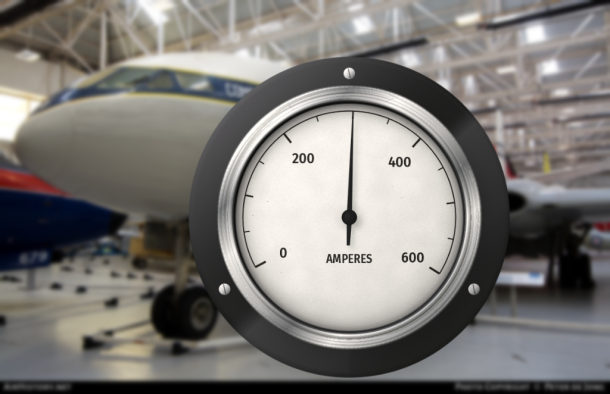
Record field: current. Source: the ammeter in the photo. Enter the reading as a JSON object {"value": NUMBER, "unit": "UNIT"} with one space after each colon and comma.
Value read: {"value": 300, "unit": "A"}
